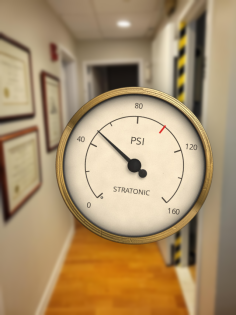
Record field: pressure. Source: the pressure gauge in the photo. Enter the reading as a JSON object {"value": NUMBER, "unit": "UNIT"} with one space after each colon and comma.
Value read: {"value": 50, "unit": "psi"}
